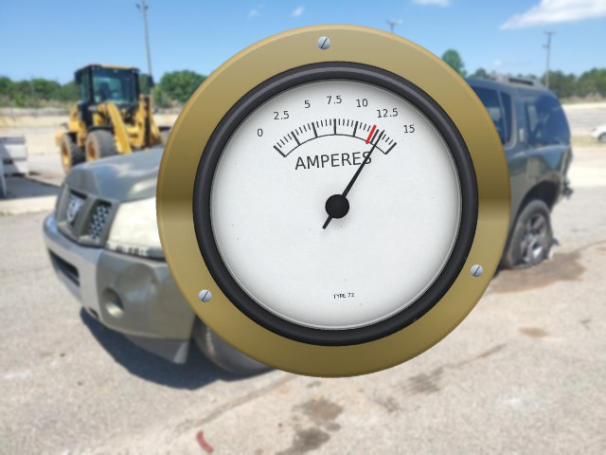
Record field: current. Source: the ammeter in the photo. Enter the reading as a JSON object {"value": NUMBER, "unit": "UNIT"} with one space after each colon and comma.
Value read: {"value": 13, "unit": "A"}
